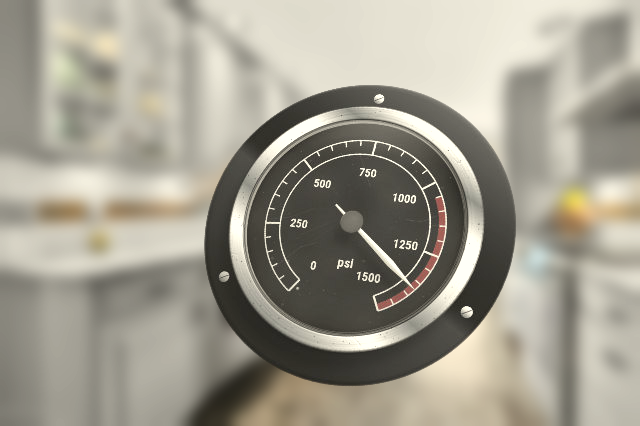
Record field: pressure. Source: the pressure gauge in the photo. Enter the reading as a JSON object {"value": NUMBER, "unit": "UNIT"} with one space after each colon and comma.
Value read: {"value": 1375, "unit": "psi"}
